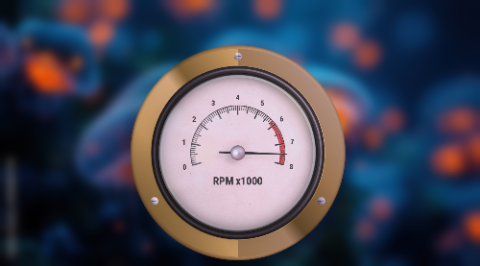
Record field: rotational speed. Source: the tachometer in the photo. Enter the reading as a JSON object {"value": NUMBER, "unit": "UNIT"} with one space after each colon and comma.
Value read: {"value": 7500, "unit": "rpm"}
